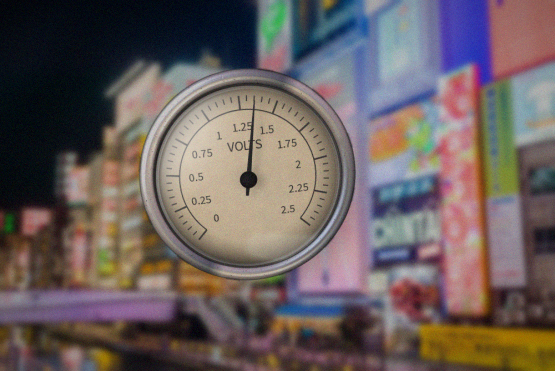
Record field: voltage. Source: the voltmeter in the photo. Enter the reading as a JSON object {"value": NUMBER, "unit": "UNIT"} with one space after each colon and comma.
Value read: {"value": 1.35, "unit": "V"}
